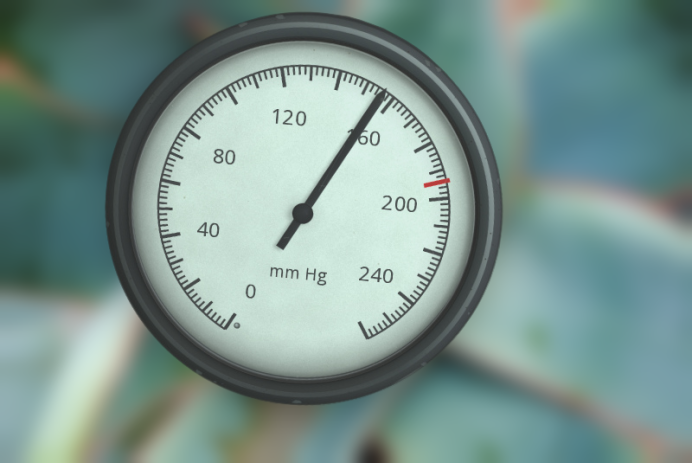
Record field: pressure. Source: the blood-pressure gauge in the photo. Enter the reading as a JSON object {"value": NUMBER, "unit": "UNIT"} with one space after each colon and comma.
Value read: {"value": 156, "unit": "mmHg"}
